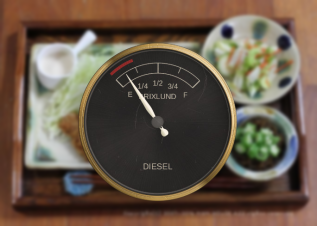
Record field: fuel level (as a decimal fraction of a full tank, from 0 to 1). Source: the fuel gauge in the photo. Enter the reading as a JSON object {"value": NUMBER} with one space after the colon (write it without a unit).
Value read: {"value": 0.125}
